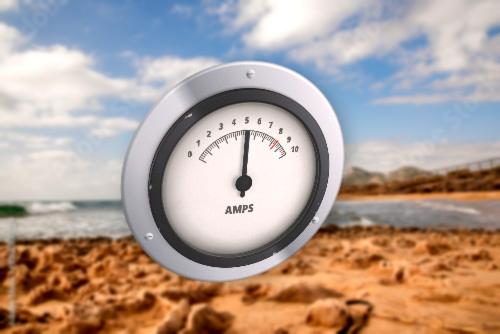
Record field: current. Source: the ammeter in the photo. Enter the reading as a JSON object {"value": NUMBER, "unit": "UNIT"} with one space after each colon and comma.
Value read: {"value": 5, "unit": "A"}
